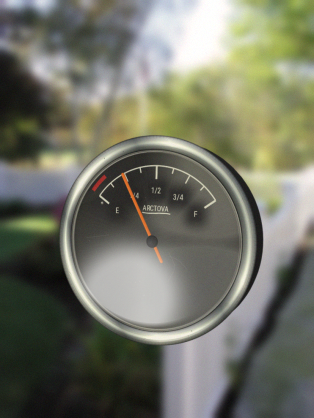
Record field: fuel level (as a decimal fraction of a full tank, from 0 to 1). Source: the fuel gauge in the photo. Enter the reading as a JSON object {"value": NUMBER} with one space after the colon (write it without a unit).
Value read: {"value": 0.25}
